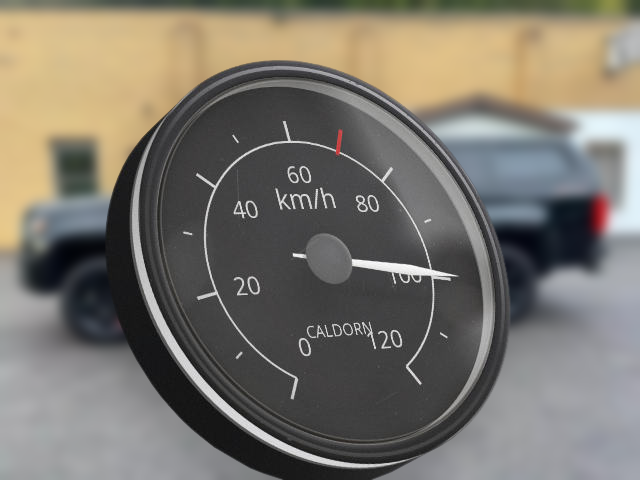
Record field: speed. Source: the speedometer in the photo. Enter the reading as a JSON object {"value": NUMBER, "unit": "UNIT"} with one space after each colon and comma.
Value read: {"value": 100, "unit": "km/h"}
